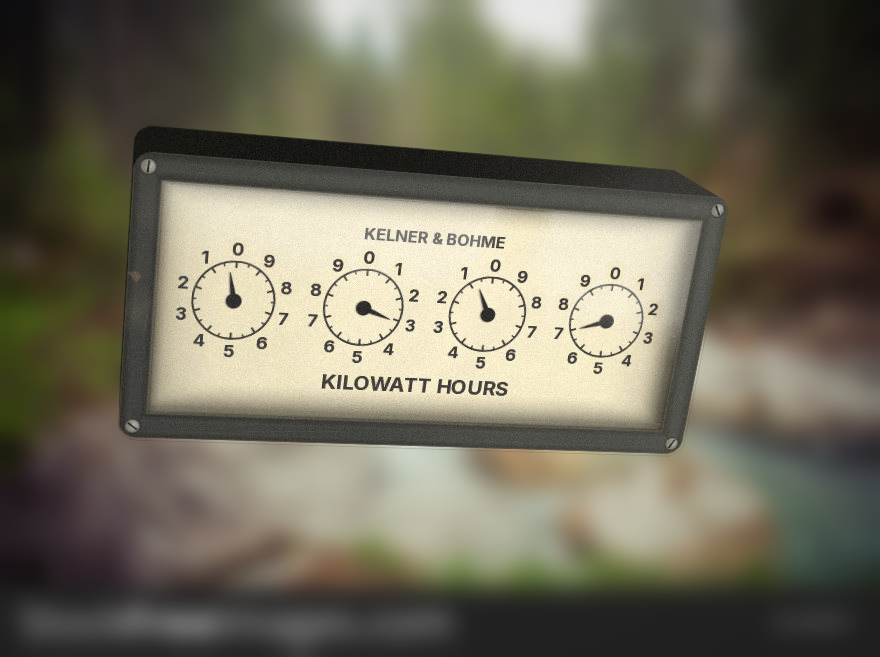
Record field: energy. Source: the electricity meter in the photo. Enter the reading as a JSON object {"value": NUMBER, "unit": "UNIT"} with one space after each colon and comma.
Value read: {"value": 307, "unit": "kWh"}
